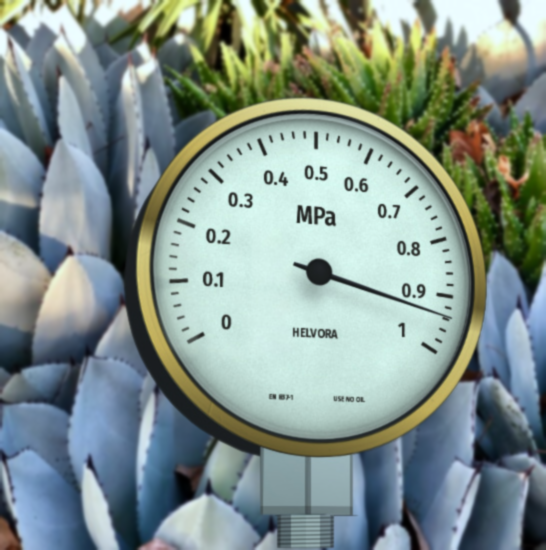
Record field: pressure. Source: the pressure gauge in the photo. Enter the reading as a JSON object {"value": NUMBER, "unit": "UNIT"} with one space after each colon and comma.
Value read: {"value": 0.94, "unit": "MPa"}
